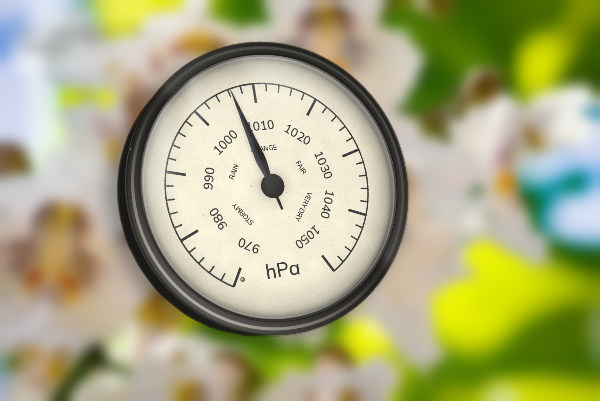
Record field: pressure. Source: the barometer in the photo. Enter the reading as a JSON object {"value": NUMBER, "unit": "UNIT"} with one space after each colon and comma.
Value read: {"value": 1006, "unit": "hPa"}
